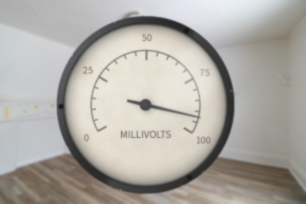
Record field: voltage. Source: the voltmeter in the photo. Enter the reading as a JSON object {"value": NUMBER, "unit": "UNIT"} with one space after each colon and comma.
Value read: {"value": 92.5, "unit": "mV"}
